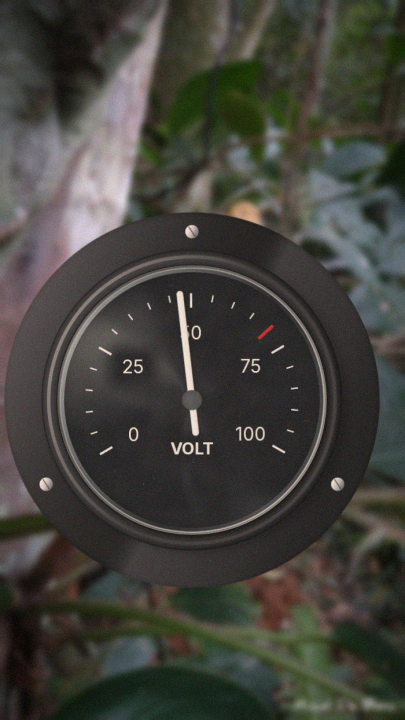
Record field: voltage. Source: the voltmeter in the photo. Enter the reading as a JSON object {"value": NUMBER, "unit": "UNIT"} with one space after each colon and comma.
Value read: {"value": 47.5, "unit": "V"}
